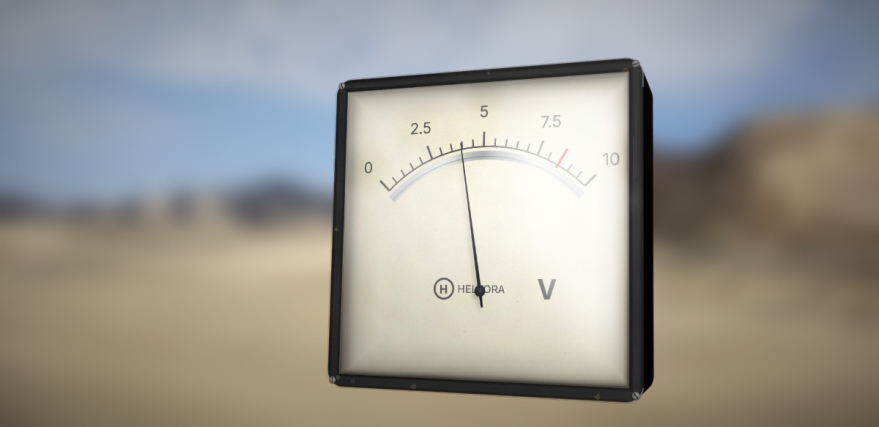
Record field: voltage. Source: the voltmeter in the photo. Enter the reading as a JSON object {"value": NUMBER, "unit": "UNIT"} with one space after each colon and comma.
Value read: {"value": 4, "unit": "V"}
